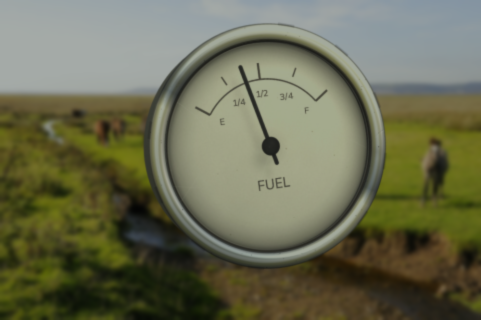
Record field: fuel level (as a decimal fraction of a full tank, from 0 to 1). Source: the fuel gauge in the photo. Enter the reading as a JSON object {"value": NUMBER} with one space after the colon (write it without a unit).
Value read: {"value": 0.375}
